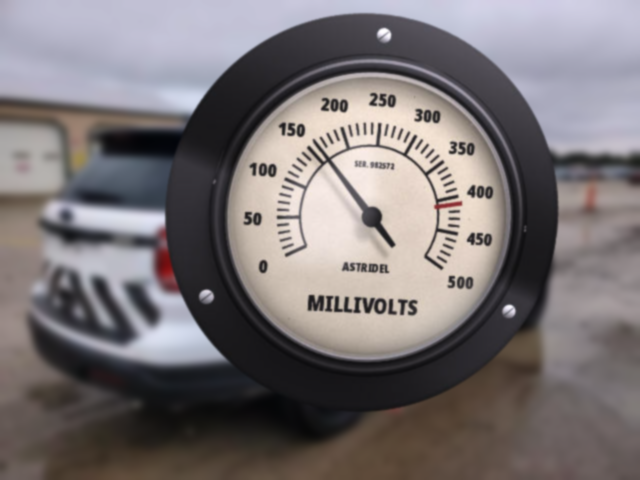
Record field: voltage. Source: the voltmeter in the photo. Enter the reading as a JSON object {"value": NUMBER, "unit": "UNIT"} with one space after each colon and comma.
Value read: {"value": 160, "unit": "mV"}
